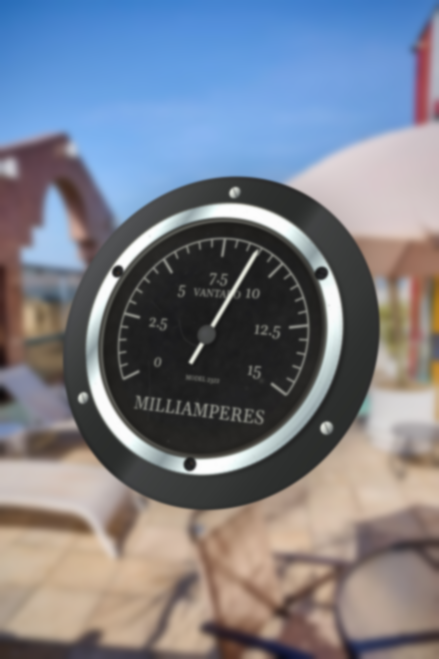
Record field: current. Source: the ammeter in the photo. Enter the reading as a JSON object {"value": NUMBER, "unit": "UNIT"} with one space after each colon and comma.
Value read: {"value": 9, "unit": "mA"}
